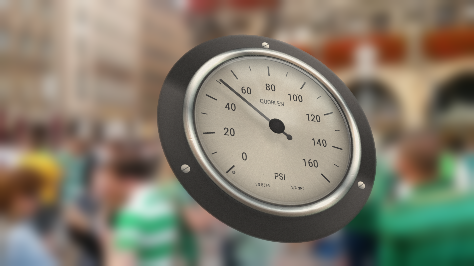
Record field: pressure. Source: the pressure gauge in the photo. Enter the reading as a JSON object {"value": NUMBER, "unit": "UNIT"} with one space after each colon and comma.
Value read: {"value": 50, "unit": "psi"}
